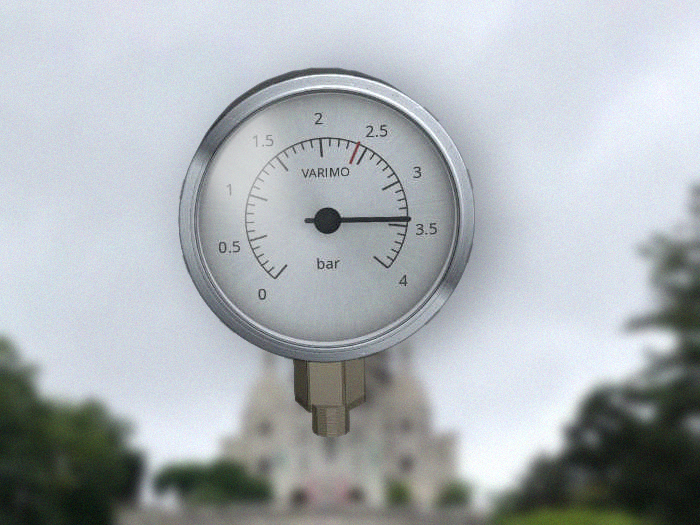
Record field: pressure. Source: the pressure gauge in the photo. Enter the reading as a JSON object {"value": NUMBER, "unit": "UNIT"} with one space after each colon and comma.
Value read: {"value": 3.4, "unit": "bar"}
